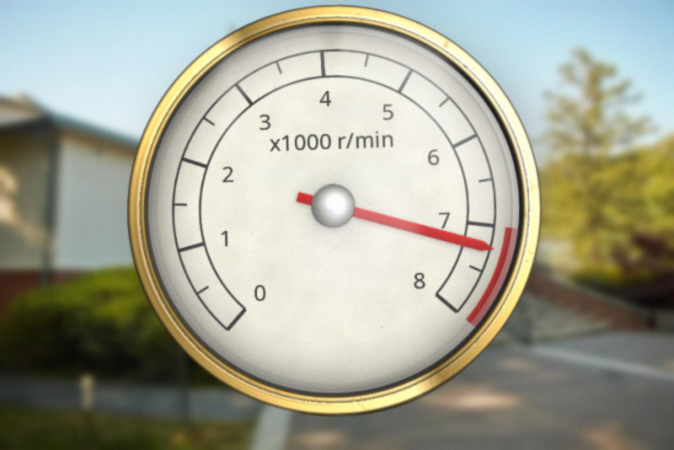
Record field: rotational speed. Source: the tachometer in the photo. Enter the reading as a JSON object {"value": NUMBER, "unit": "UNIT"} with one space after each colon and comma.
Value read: {"value": 7250, "unit": "rpm"}
